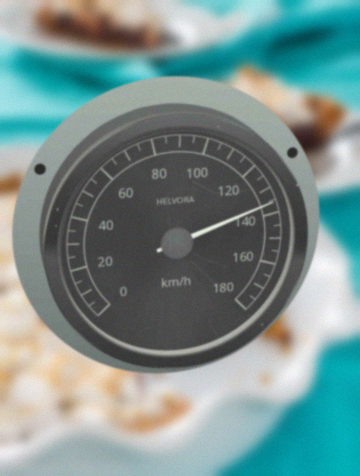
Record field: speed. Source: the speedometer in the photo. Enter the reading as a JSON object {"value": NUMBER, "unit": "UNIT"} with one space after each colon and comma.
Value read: {"value": 135, "unit": "km/h"}
